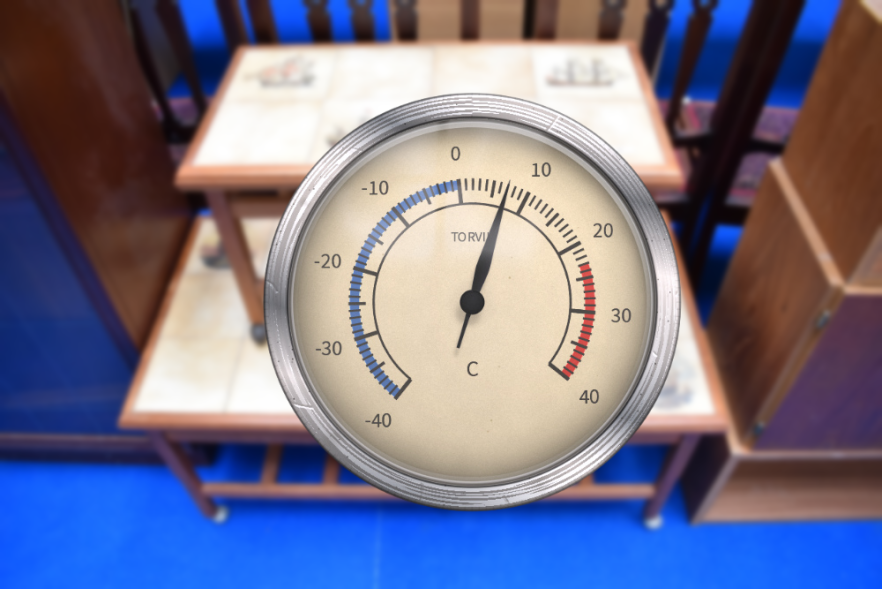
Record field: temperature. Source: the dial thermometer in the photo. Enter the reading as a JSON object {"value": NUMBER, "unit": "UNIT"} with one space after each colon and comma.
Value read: {"value": 7, "unit": "°C"}
